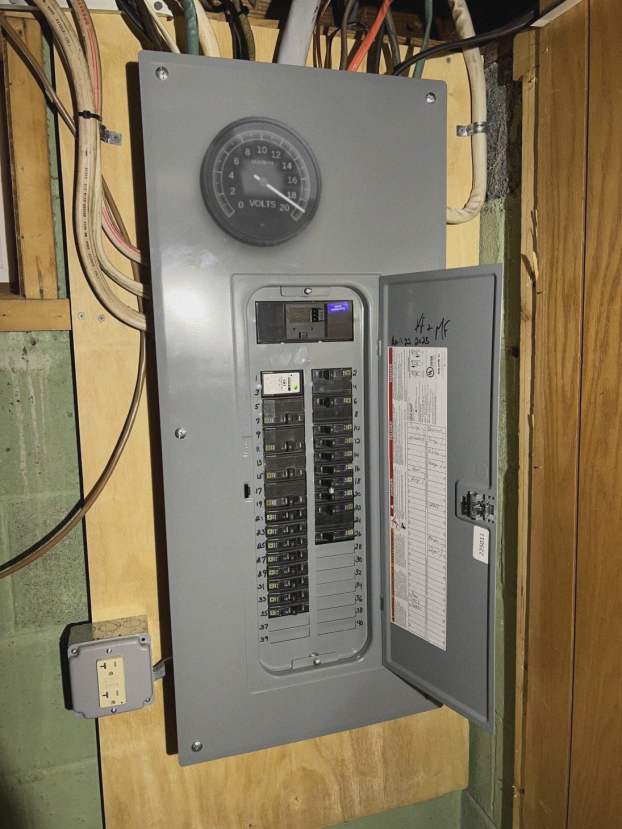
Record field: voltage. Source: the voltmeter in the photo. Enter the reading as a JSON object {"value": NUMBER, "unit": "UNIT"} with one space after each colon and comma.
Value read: {"value": 19, "unit": "V"}
